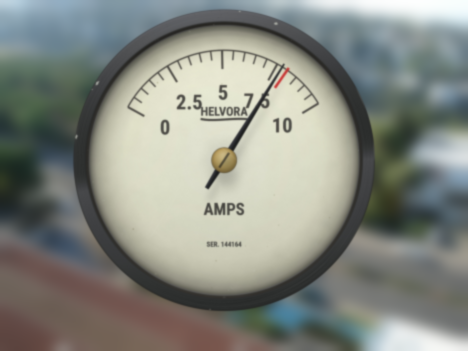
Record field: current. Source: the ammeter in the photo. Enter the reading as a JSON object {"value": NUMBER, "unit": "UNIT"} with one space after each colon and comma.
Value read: {"value": 7.75, "unit": "A"}
